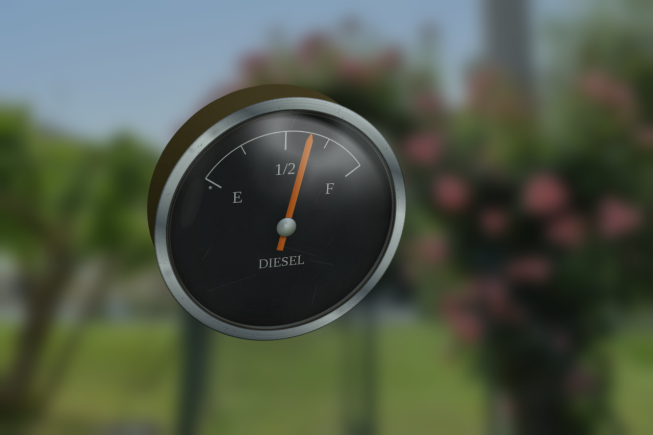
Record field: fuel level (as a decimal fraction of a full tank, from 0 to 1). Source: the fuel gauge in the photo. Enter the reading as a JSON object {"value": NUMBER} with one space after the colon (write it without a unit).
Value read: {"value": 0.625}
